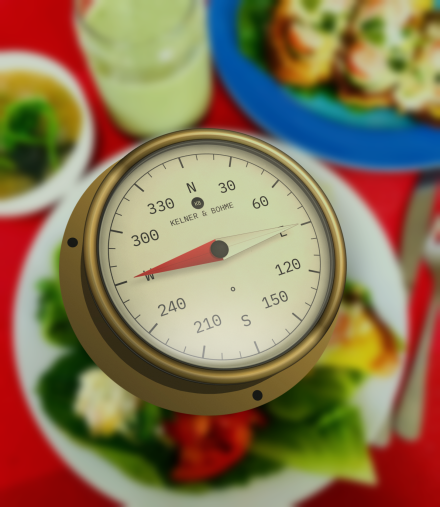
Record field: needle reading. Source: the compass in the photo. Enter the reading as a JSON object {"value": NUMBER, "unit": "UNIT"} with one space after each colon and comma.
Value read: {"value": 270, "unit": "°"}
